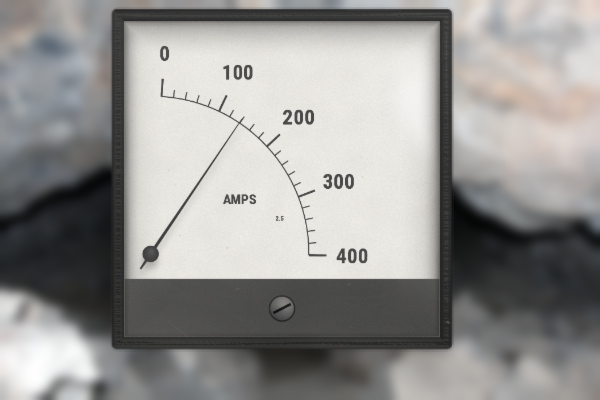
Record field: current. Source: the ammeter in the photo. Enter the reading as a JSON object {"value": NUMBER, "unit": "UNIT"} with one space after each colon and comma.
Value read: {"value": 140, "unit": "A"}
